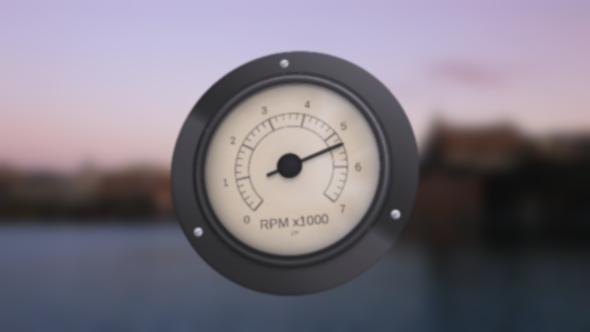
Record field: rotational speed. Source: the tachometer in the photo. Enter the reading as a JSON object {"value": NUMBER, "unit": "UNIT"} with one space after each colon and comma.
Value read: {"value": 5400, "unit": "rpm"}
